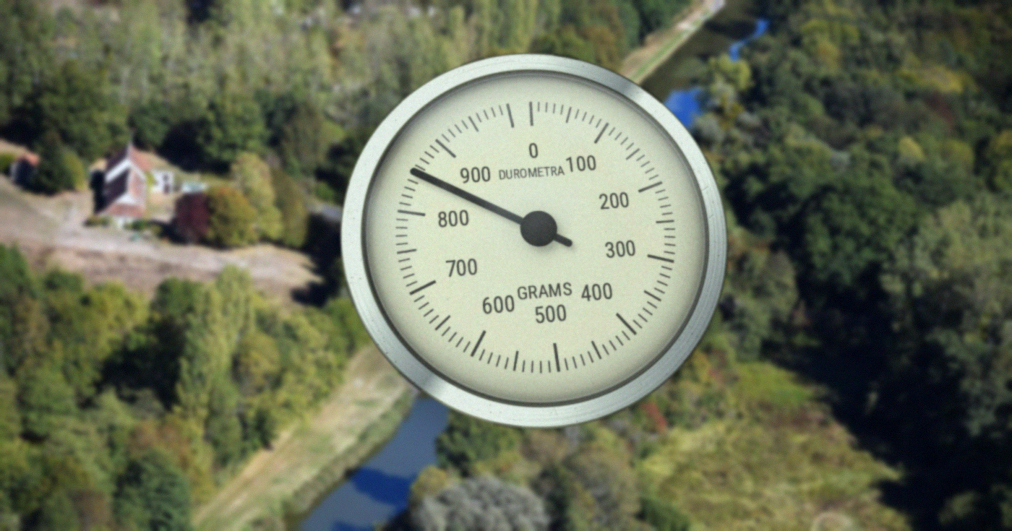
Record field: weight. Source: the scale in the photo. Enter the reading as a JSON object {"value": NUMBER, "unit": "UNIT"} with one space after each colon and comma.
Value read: {"value": 850, "unit": "g"}
